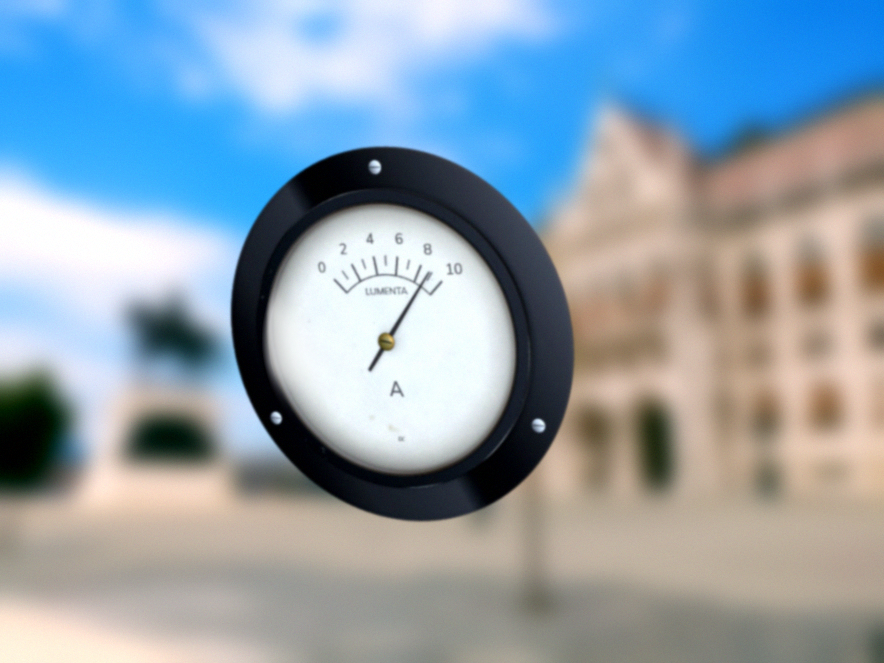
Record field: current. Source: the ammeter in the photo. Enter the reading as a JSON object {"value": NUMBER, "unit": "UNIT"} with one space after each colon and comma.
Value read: {"value": 9, "unit": "A"}
